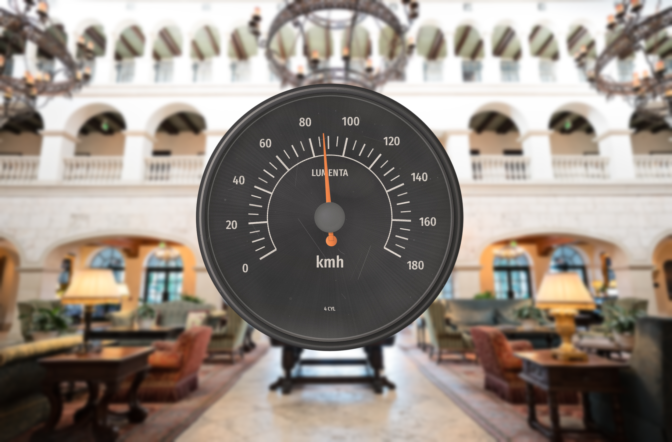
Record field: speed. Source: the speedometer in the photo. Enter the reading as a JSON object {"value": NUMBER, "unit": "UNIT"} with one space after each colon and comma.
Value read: {"value": 87.5, "unit": "km/h"}
